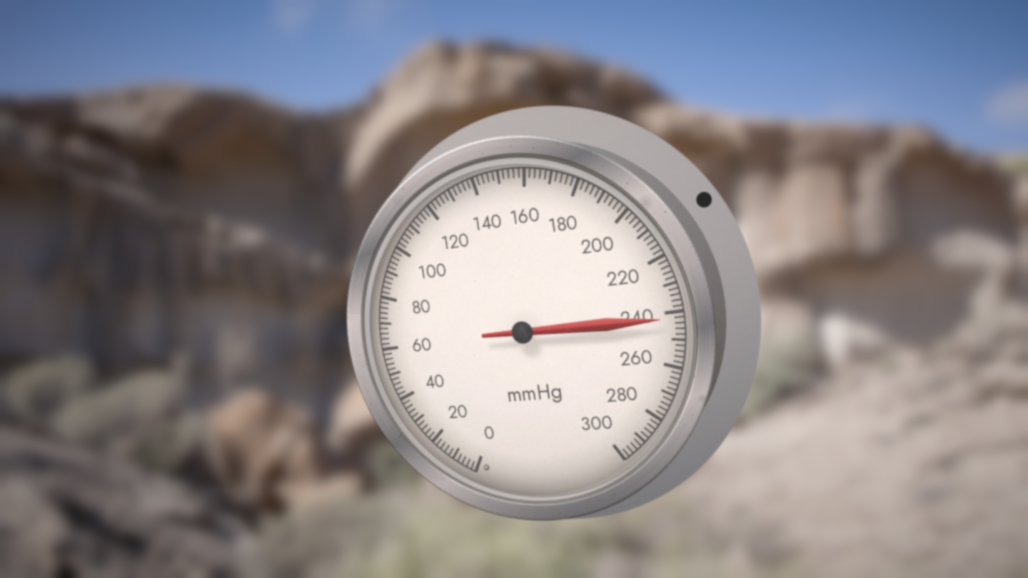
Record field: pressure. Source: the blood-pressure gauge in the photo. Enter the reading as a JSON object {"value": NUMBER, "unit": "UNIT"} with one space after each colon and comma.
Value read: {"value": 242, "unit": "mmHg"}
